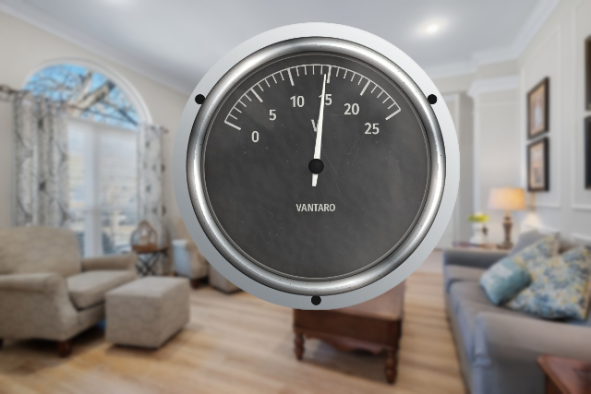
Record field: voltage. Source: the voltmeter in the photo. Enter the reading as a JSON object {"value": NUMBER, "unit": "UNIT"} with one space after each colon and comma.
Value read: {"value": 14.5, "unit": "V"}
